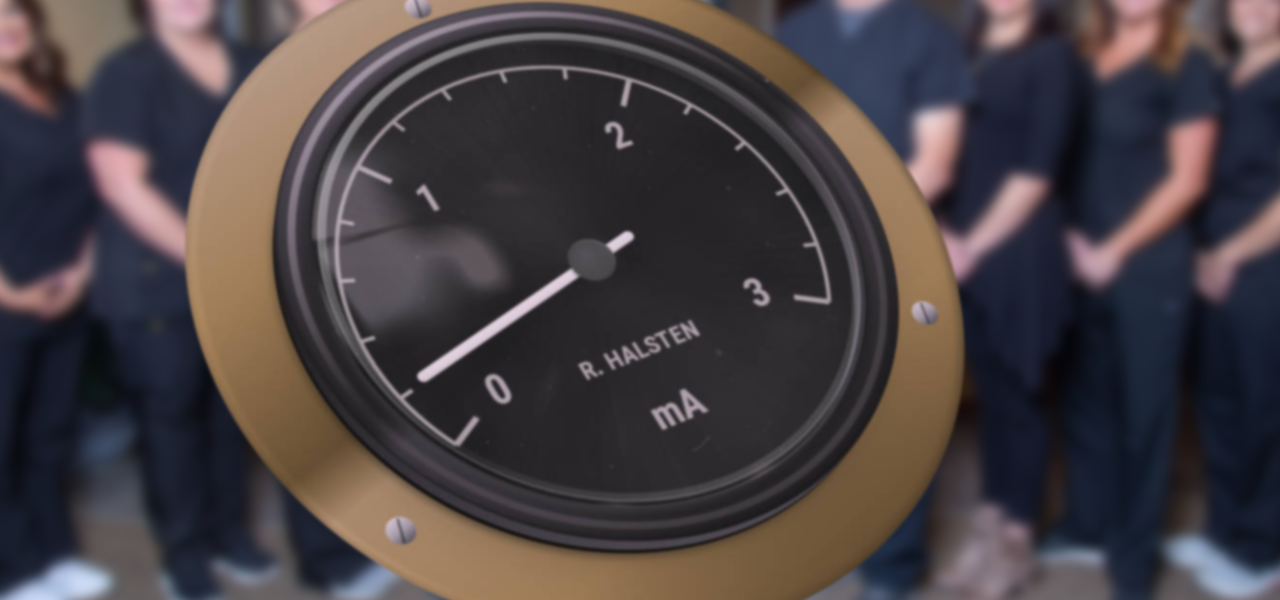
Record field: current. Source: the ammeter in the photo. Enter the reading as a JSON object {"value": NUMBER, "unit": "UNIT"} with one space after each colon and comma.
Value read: {"value": 0.2, "unit": "mA"}
